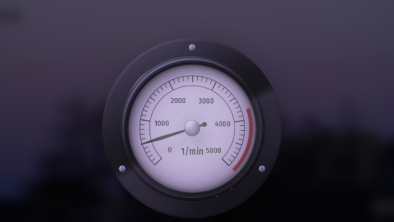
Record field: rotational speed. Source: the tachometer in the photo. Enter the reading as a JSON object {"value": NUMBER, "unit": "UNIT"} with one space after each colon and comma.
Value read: {"value": 500, "unit": "rpm"}
